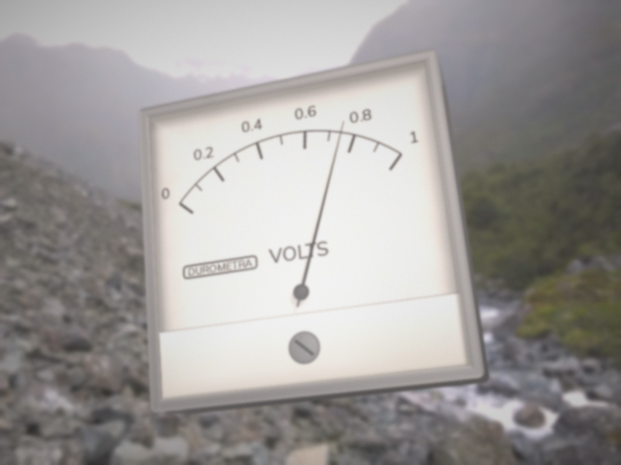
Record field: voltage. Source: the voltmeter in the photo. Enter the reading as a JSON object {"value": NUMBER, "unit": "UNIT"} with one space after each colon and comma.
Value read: {"value": 0.75, "unit": "V"}
